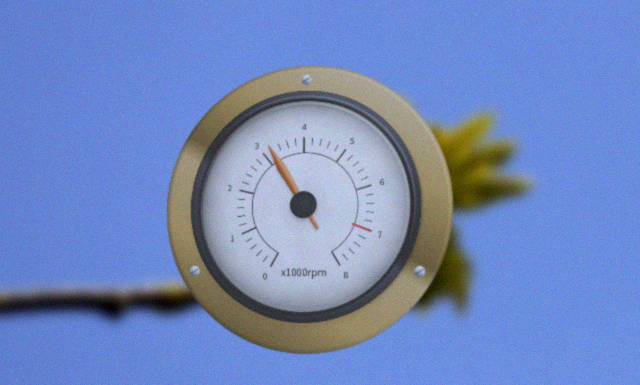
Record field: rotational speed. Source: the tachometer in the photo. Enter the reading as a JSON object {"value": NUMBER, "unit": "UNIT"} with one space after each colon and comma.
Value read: {"value": 3200, "unit": "rpm"}
